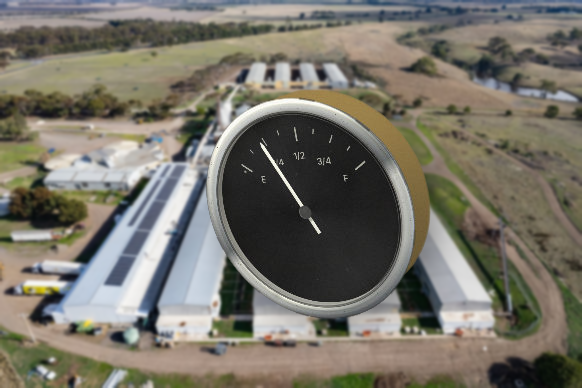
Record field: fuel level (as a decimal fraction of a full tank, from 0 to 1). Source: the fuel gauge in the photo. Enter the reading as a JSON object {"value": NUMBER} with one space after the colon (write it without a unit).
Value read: {"value": 0.25}
